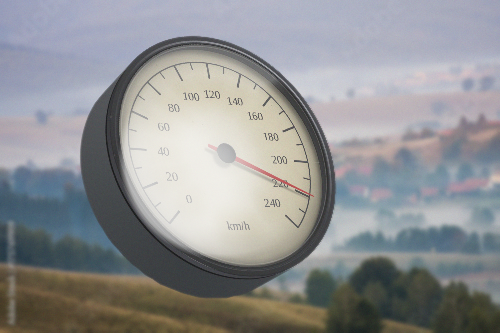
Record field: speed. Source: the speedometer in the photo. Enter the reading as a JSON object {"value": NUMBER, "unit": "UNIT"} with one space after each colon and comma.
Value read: {"value": 220, "unit": "km/h"}
